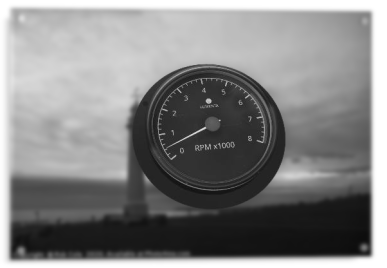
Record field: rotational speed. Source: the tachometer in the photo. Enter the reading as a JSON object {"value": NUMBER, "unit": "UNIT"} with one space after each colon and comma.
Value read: {"value": 400, "unit": "rpm"}
